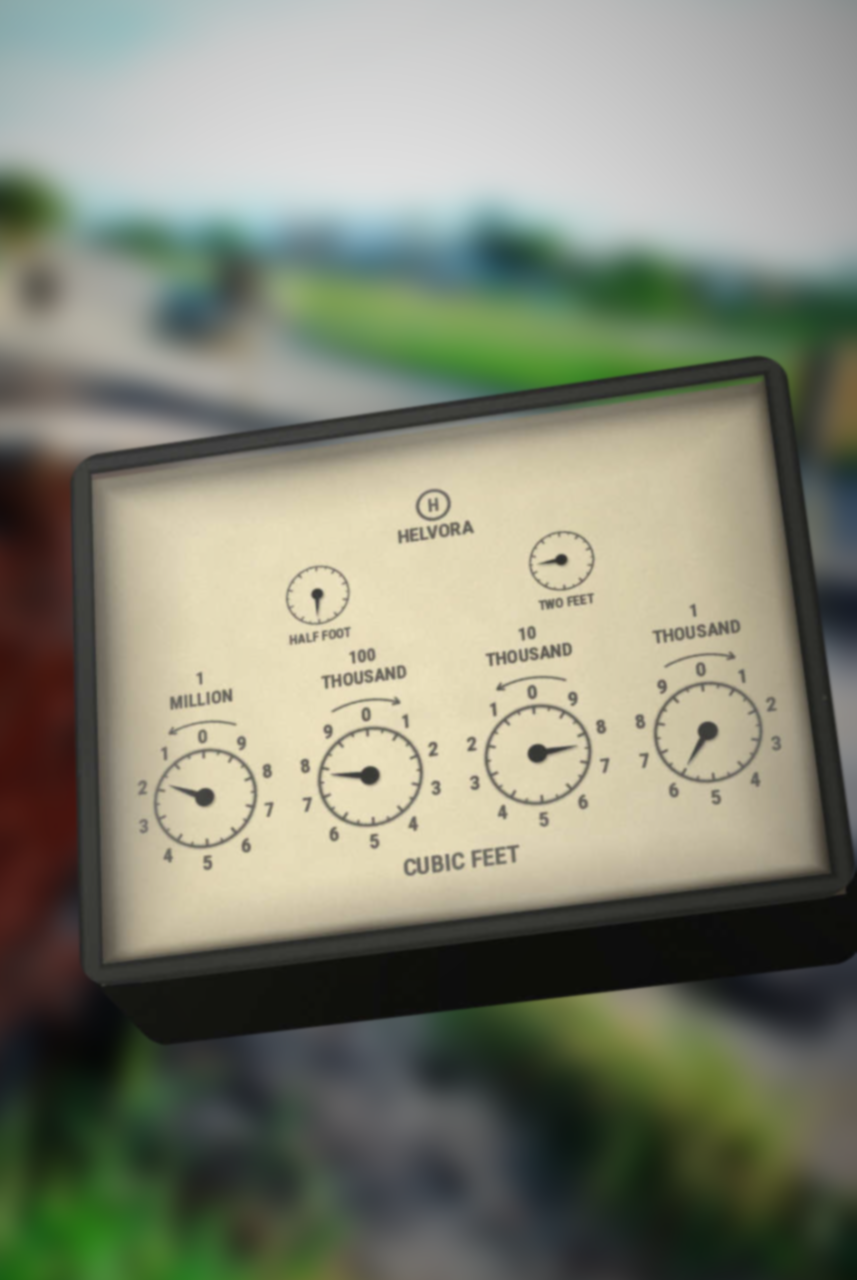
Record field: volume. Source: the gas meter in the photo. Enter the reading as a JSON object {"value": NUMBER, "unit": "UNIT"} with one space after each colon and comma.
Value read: {"value": 177600, "unit": "ft³"}
